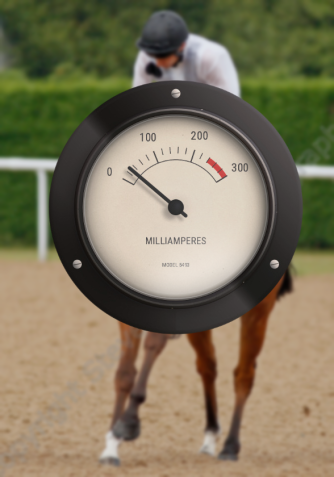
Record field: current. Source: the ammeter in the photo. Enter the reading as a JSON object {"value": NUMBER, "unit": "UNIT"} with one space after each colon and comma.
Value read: {"value": 30, "unit": "mA"}
